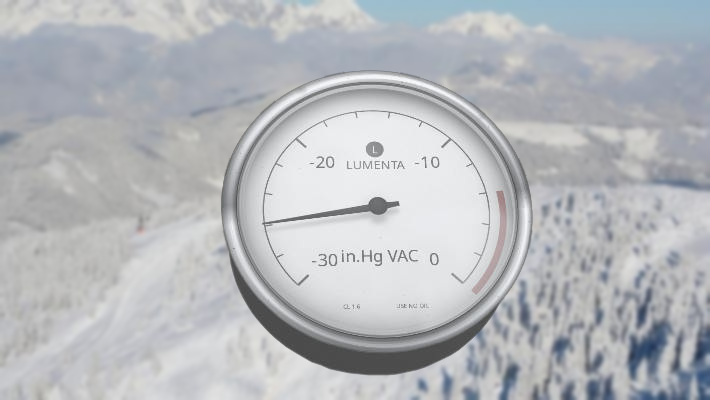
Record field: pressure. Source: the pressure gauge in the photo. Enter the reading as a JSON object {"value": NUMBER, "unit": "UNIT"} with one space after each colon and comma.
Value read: {"value": -26, "unit": "inHg"}
